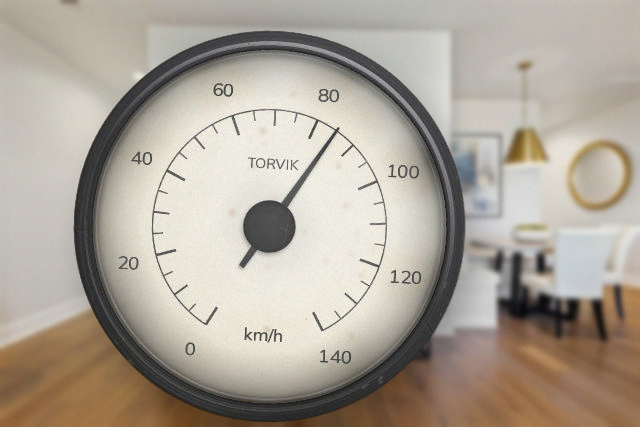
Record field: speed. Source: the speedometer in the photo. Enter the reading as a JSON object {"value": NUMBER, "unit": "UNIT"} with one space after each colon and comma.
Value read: {"value": 85, "unit": "km/h"}
